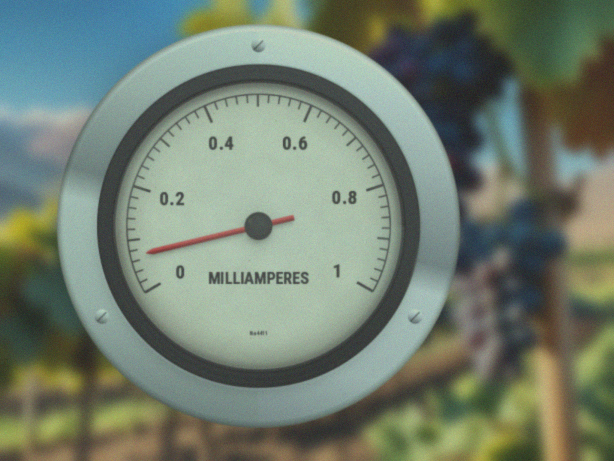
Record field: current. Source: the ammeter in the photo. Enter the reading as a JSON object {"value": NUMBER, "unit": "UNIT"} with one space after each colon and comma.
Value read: {"value": 0.07, "unit": "mA"}
